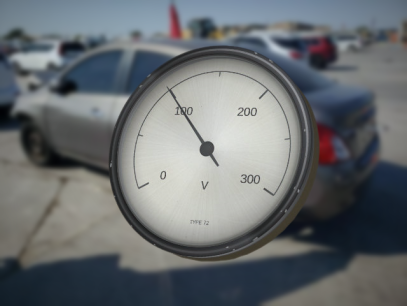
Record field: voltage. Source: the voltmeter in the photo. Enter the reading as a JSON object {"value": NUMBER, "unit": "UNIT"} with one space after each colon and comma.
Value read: {"value": 100, "unit": "V"}
